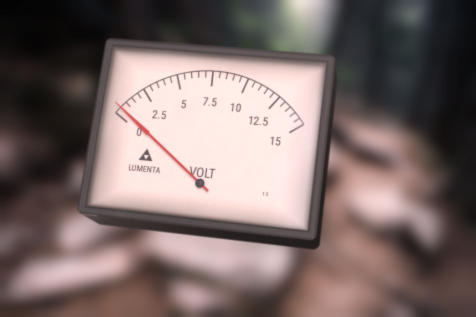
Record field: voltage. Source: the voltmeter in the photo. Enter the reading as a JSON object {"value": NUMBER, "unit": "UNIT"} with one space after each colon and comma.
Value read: {"value": 0.5, "unit": "V"}
